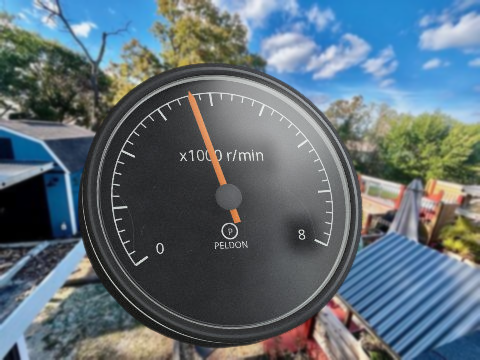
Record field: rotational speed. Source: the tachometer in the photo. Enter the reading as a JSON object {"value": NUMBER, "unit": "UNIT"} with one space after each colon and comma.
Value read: {"value": 3600, "unit": "rpm"}
